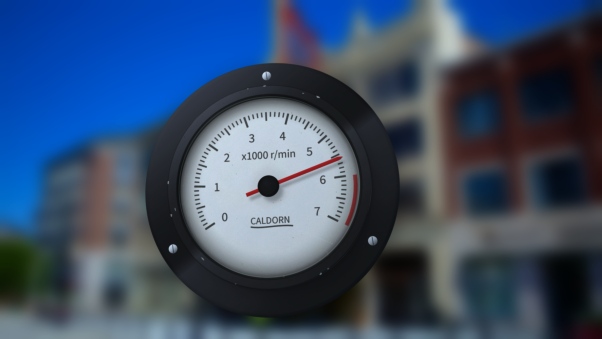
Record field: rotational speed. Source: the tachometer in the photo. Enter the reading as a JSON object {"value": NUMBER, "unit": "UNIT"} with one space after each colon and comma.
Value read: {"value": 5600, "unit": "rpm"}
